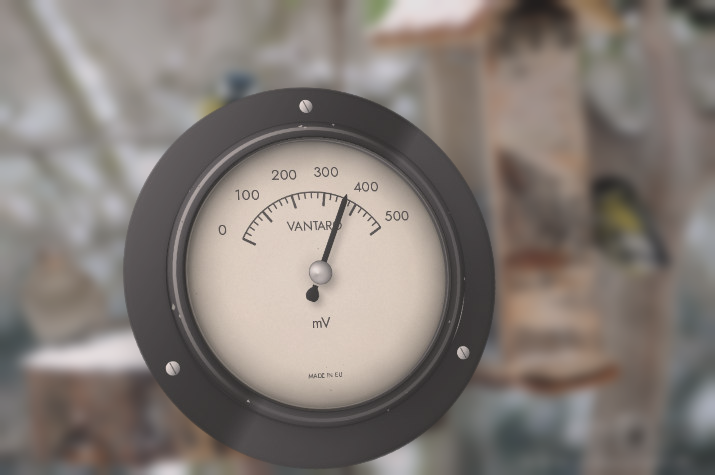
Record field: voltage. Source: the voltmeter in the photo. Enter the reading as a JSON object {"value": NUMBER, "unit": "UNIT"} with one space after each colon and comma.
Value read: {"value": 360, "unit": "mV"}
